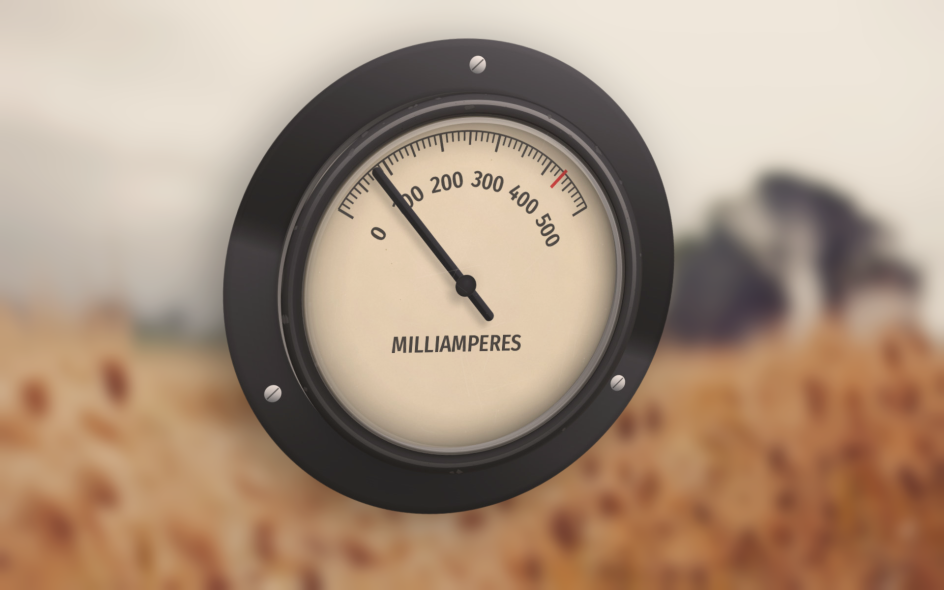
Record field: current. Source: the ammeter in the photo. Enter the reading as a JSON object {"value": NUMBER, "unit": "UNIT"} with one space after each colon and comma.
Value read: {"value": 80, "unit": "mA"}
